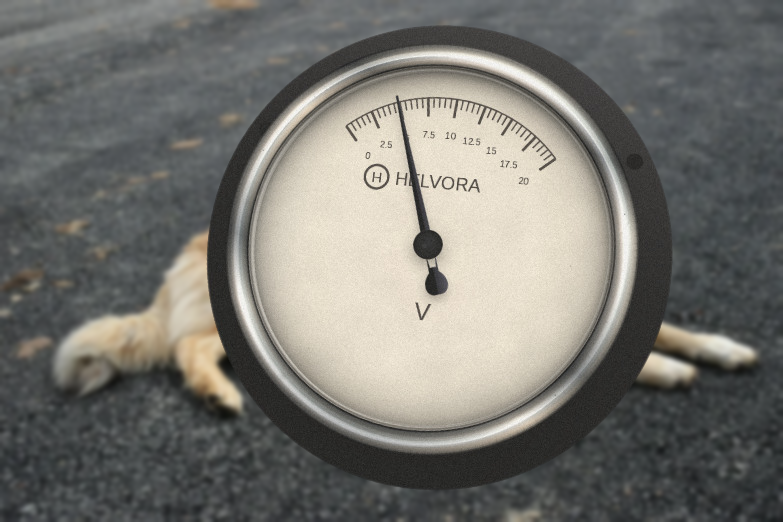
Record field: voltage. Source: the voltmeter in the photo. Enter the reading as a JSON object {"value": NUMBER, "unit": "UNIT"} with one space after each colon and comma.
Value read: {"value": 5, "unit": "V"}
